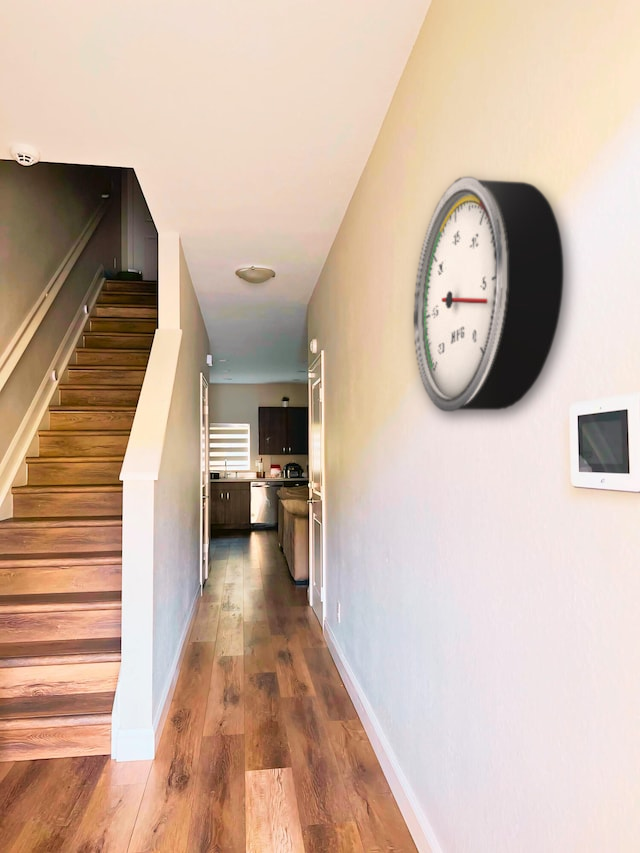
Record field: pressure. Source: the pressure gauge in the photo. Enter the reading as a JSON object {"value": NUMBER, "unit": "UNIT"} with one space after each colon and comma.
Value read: {"value": -3.5, "unit": "inHg"}
